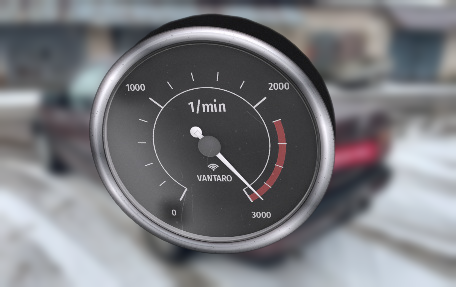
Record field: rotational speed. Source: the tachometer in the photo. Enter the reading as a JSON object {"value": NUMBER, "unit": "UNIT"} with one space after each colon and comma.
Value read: {"value": 2900, "unit": "rpm"}
